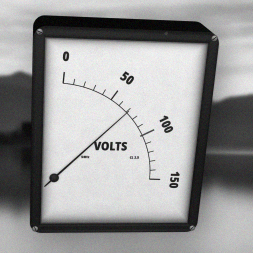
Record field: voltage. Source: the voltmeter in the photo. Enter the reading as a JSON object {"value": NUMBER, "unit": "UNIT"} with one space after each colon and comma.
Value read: {"value": 70, "unit": "V"}
